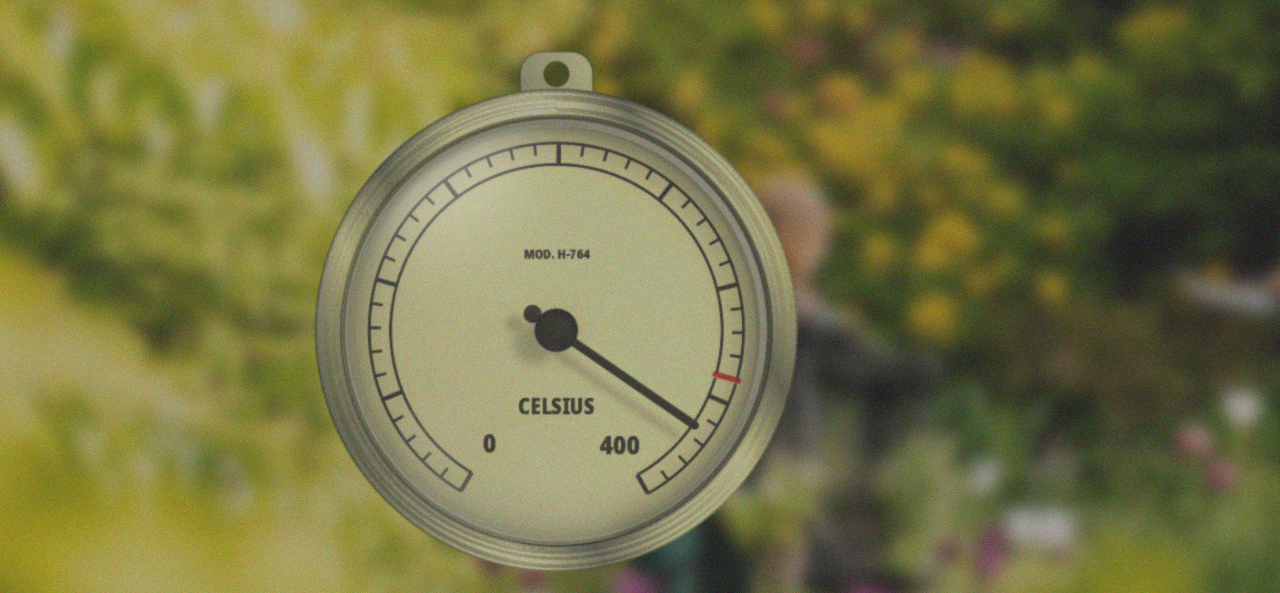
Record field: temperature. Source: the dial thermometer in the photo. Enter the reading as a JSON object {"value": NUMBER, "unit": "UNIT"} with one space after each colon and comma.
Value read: {"value": 365, "unit": "°C"}
